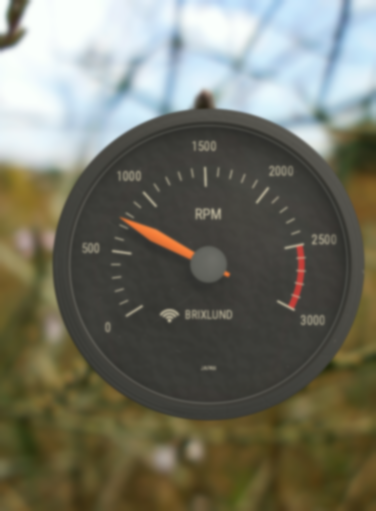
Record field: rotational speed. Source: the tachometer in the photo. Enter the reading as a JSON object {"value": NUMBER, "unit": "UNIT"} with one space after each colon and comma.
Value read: {"value": 750, "unit": "rpm"}
